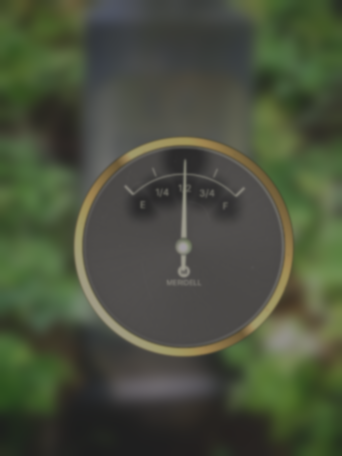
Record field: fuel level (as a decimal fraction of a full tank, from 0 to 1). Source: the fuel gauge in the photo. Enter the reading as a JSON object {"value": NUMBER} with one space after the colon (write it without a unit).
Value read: {"value": 0.5}
